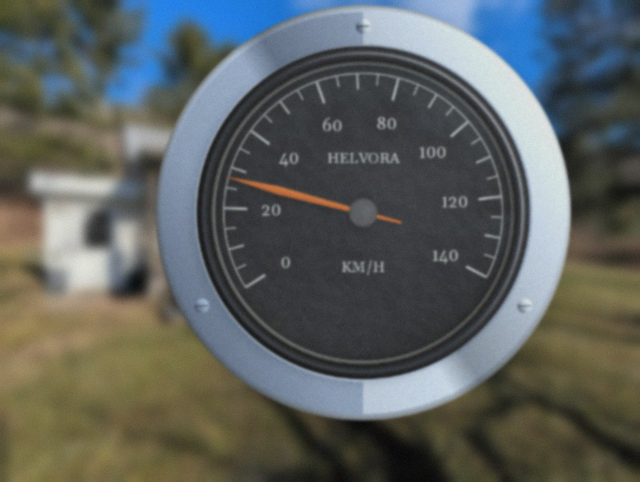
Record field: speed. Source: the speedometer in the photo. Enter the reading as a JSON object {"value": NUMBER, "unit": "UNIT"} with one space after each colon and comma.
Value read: {"value": 27.5, "unit": "km/h"}
